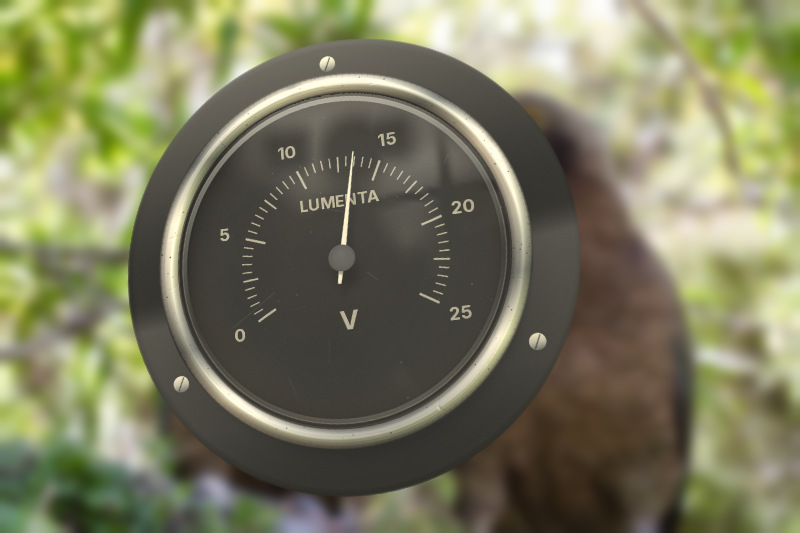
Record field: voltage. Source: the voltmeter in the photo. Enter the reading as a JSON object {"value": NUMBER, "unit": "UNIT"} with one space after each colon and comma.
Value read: {"value": 13.5, "unit": "V"}
